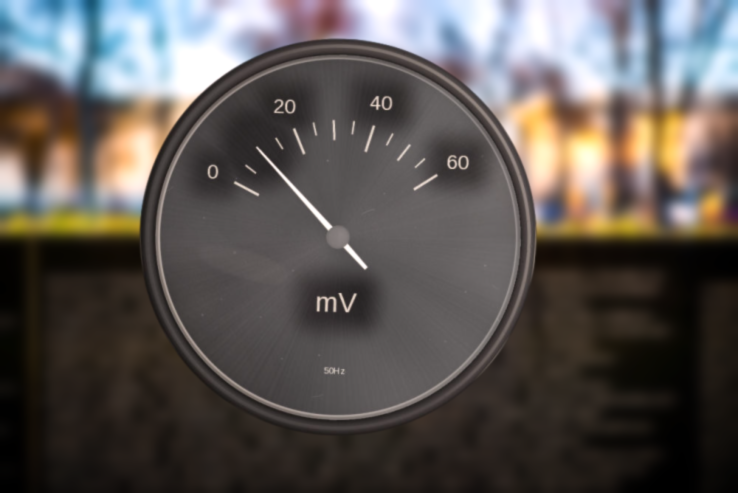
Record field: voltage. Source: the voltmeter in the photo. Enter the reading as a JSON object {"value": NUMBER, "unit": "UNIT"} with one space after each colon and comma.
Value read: {"value": 10, "unit": "mV"}
